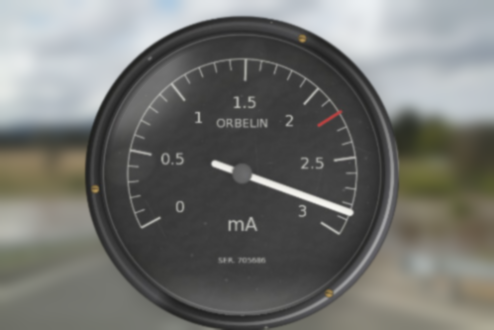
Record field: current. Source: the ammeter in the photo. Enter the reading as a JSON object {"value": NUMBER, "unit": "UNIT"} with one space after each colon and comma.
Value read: {"value": 2.85, "unit": "mA"}
